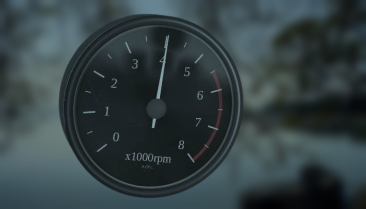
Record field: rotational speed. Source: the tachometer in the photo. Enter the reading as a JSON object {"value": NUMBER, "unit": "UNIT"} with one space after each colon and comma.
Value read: {"value": 4000, "unit": "rpm"}
